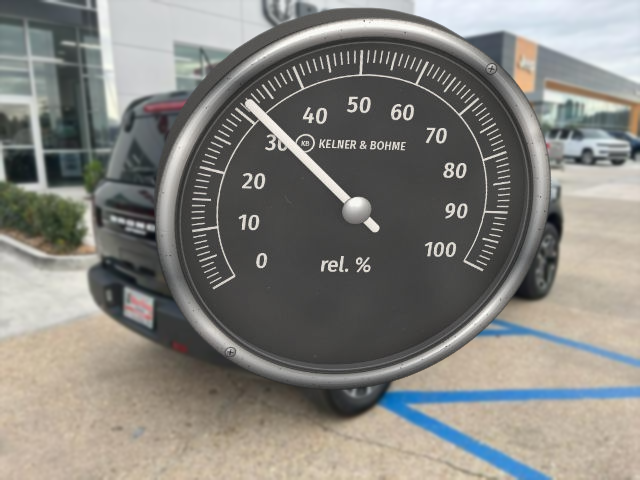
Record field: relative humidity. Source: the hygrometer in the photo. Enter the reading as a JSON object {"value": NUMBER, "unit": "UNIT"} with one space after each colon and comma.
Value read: {"value": 32, "unit": "%"}
